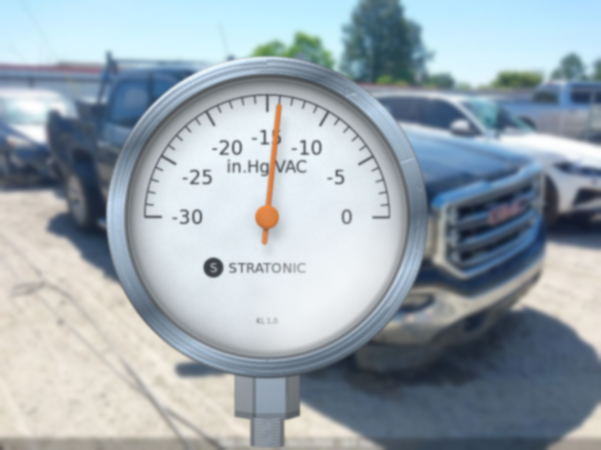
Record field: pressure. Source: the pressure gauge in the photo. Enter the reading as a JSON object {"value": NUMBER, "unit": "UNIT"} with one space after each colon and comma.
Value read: {"value": -14, "unit": "inHg"}
